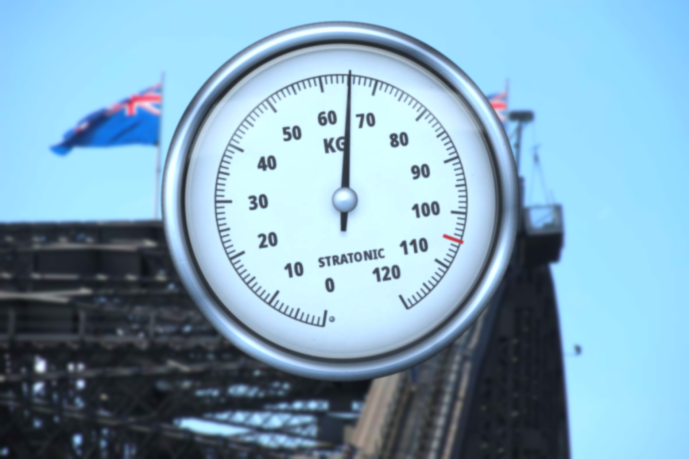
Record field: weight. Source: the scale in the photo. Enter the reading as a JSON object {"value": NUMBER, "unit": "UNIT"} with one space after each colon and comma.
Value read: {"value": 65, "unit": "kg"}
